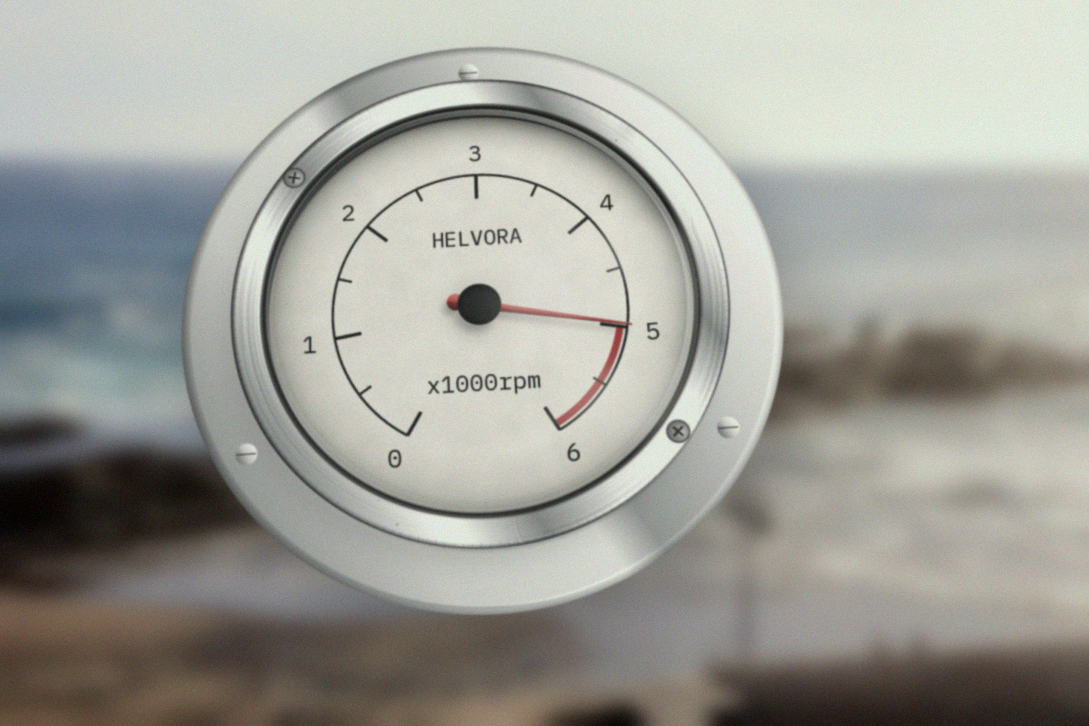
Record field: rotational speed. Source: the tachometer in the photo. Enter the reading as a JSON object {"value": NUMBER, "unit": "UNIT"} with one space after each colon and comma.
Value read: {"value": 5000, "unit": "rpm"}
